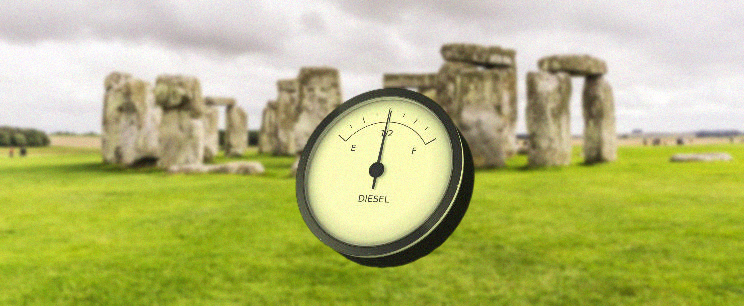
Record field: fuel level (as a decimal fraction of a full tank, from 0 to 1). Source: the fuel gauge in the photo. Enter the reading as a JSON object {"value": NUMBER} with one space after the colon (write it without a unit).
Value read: {"value": 0.5}
